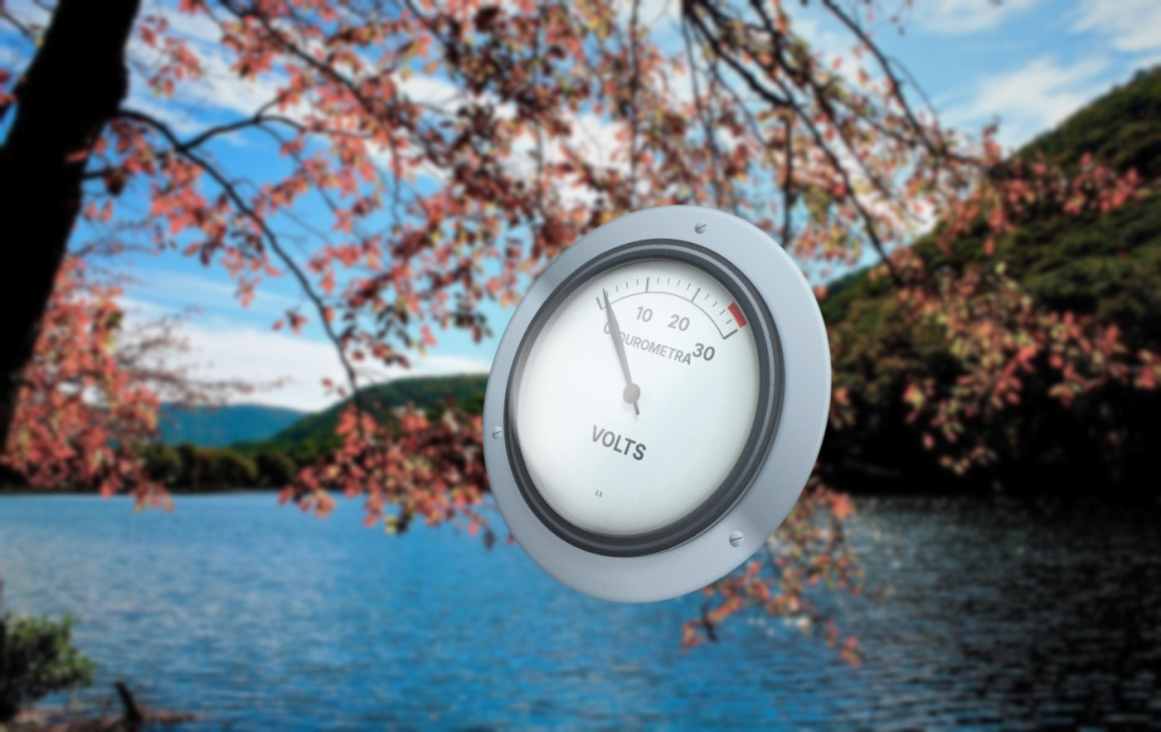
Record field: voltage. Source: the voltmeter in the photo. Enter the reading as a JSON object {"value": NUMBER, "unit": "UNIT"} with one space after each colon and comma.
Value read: {"value": 2, "unit": "V"}
